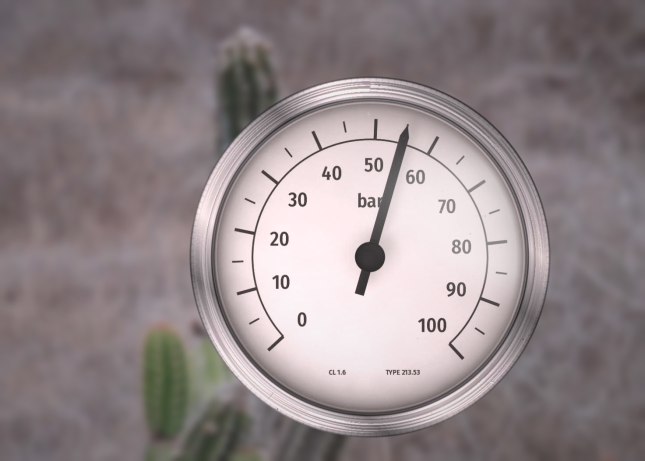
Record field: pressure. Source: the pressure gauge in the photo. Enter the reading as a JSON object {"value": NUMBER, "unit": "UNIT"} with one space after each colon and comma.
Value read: {"value": 55, "unit": "bar"}
